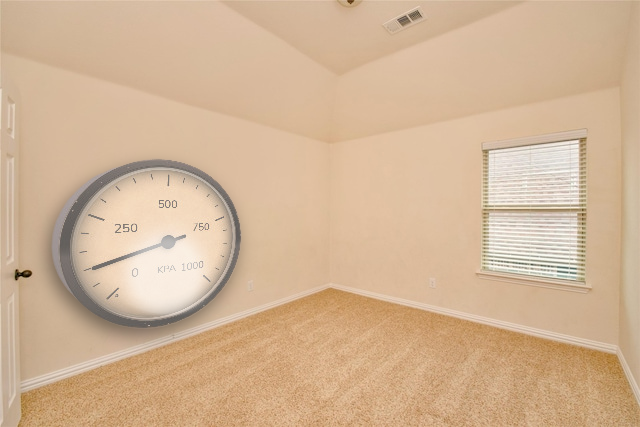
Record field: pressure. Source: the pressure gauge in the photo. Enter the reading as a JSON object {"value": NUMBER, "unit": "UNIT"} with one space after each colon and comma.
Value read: {"value": 100, "unit": "kPa"}
